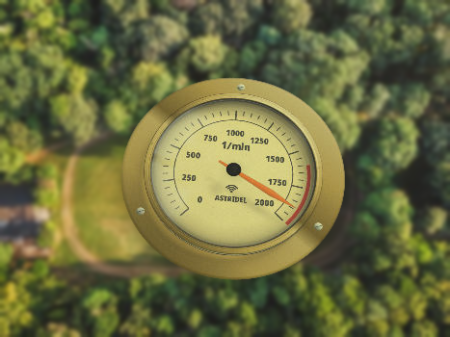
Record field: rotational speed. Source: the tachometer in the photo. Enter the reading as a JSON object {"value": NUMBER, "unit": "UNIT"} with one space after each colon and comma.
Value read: {"value": 1900, "unit": "rpm"}
